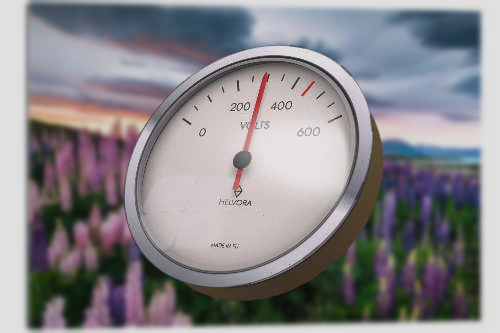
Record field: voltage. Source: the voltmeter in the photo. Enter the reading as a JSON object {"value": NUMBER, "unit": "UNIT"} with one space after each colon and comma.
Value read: {"value": 300, "unit": "V"}
